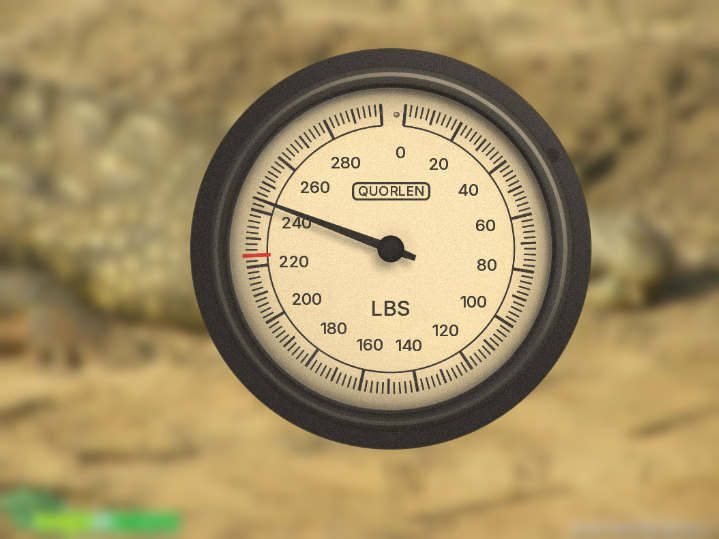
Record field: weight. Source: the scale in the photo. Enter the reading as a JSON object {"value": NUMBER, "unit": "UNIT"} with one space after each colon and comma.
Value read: {"value": 244, "unit": "lb"}
